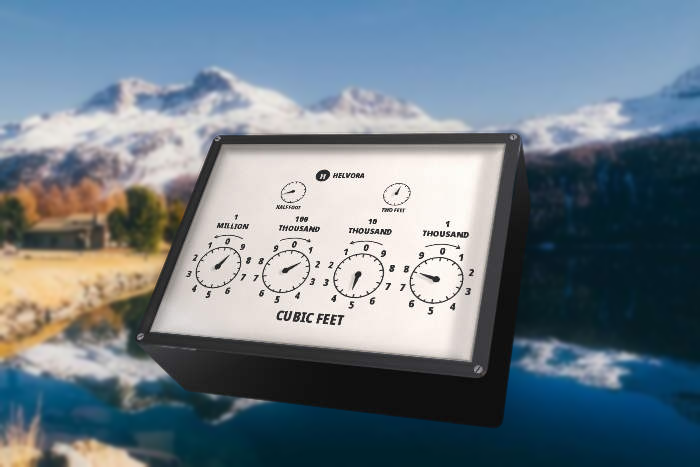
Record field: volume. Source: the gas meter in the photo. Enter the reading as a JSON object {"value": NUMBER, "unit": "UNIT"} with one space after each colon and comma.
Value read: {"value": 914800, "unit": "ft³"}
